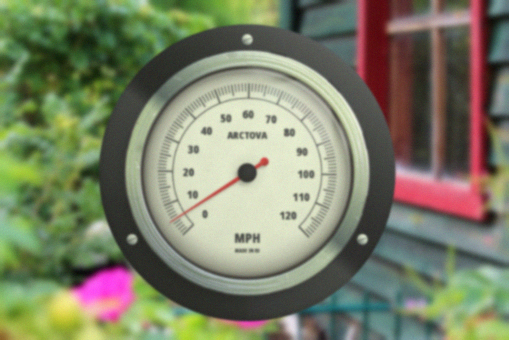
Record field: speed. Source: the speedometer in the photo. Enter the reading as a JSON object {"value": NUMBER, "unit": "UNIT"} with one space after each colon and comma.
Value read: {"value": 5, "unit": "mph"}
